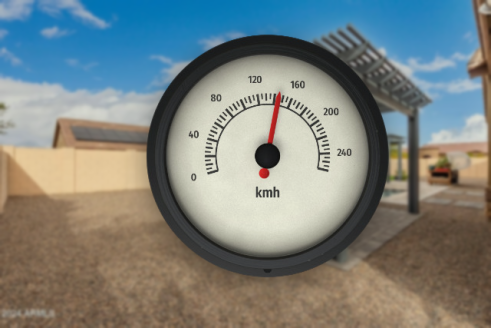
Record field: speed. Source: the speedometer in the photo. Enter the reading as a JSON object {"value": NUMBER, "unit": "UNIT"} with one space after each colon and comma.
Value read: {"value": 145, "unit": "km/h"}
